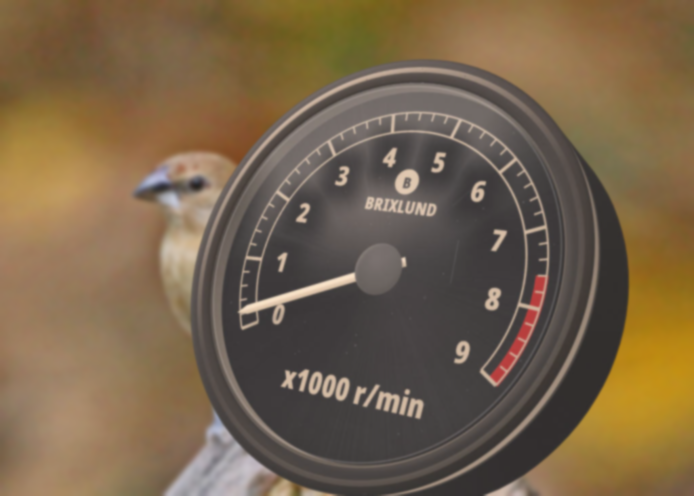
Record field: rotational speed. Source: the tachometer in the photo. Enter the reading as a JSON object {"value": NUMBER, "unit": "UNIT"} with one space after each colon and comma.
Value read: {"value": 200, "unit": "rpm"}
